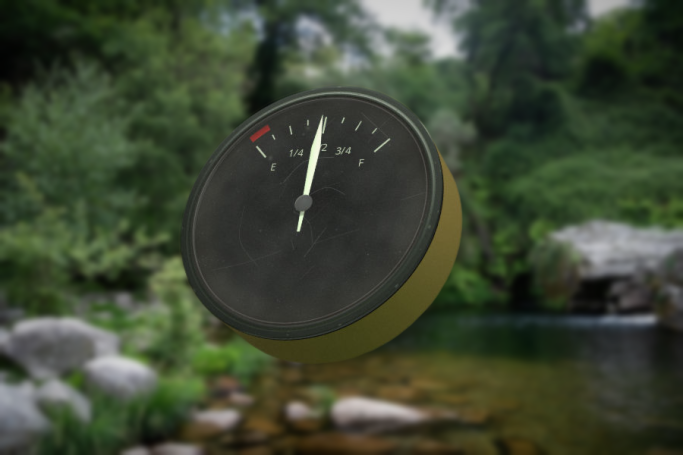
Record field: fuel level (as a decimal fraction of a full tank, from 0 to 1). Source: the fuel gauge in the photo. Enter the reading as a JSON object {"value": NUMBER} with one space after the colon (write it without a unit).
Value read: {"value": 0.5}
